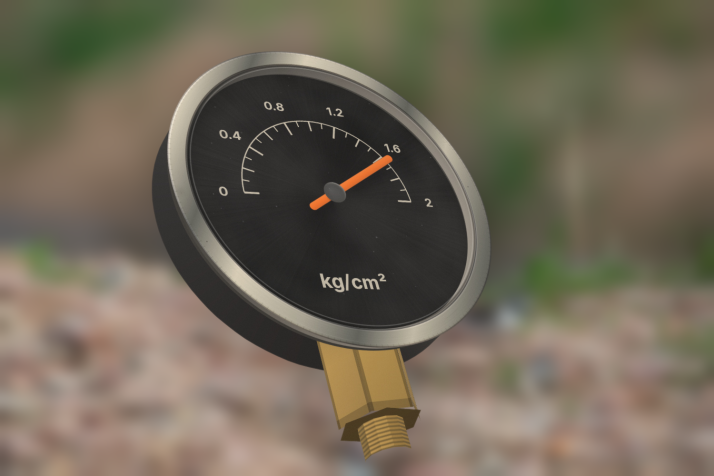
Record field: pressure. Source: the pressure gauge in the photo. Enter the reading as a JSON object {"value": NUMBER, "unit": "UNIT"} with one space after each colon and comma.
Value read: {"value": 1.65, "unit": "kg/cm²"}
